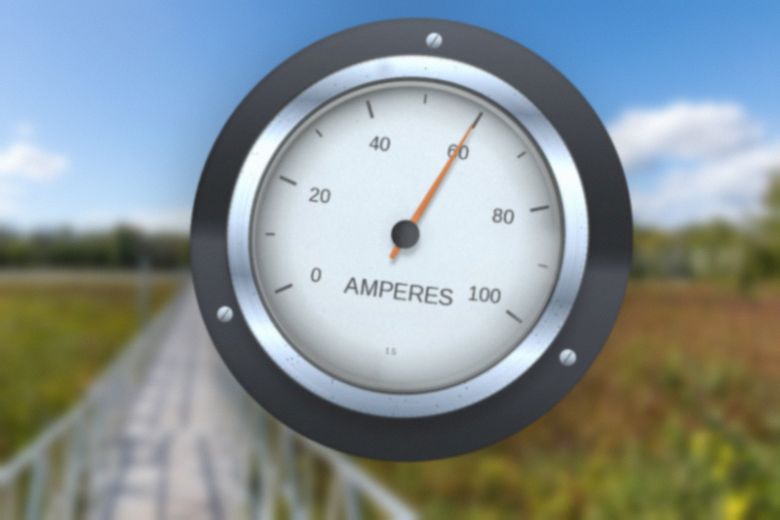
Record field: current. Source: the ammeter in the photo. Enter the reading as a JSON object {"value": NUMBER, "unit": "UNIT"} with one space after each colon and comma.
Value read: {"value": 60, "unit": "A"}
